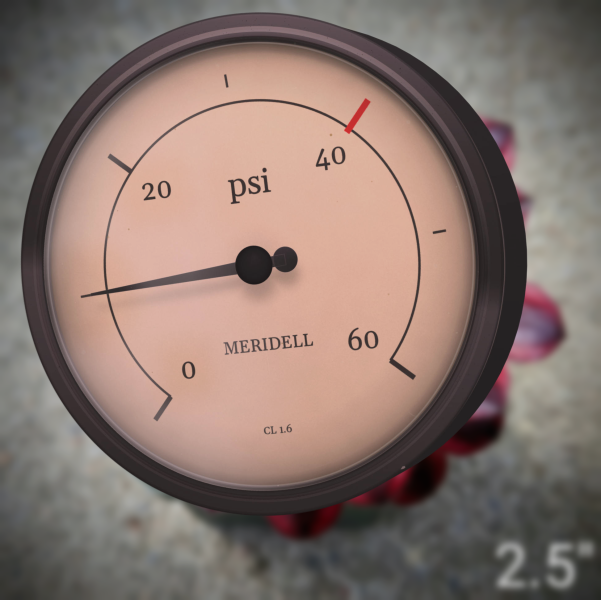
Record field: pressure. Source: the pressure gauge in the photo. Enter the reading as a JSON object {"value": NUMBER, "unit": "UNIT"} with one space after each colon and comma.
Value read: {"value": 10, "unit": "psi"}
